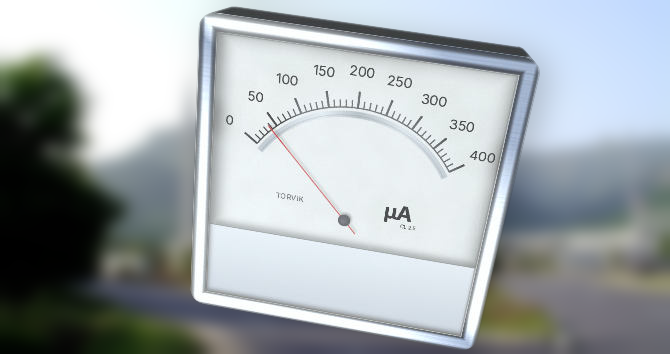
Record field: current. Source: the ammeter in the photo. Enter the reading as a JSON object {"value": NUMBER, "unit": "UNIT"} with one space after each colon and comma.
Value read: {"value": 40, "unit": "µA"}
